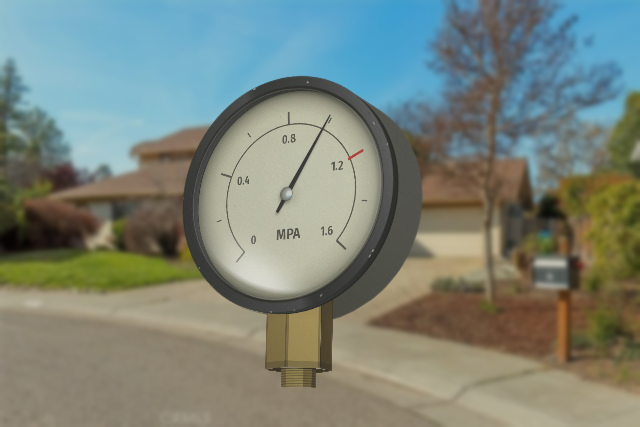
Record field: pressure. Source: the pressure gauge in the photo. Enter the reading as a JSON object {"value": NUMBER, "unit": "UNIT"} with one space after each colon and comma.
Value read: {"value": 1, "unit": "MPa"}
